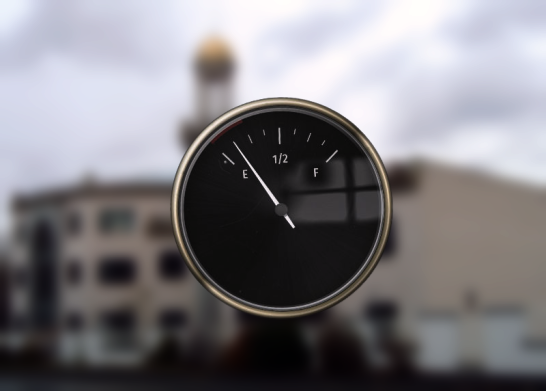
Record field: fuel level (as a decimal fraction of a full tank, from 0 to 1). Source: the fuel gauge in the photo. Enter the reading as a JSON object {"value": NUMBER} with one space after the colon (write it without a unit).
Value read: {"value": 0.125}
